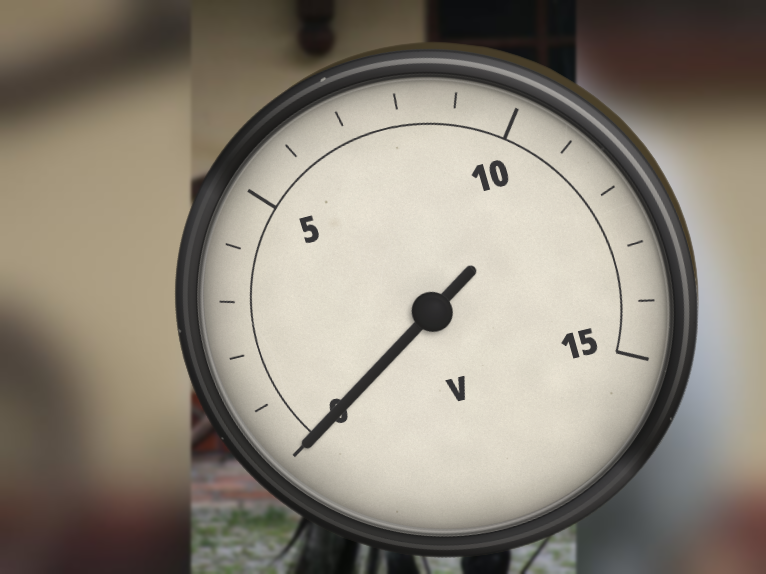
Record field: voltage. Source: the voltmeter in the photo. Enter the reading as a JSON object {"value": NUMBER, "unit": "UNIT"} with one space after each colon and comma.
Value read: {"value": 0, "unit": "V"}
